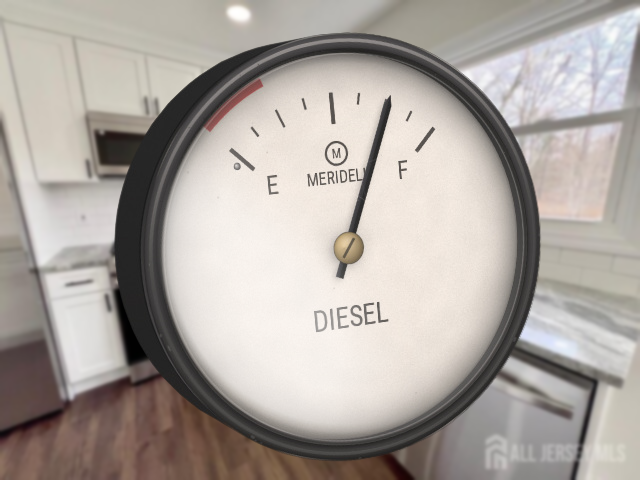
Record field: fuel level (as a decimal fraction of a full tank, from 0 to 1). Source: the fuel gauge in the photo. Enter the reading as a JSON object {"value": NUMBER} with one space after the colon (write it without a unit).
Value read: {"value": 0.75}
